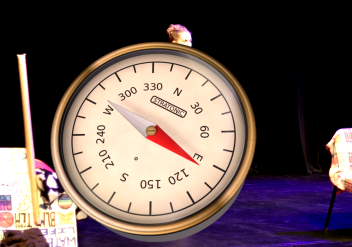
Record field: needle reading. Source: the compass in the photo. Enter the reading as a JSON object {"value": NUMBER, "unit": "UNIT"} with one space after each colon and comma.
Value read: {"value": 97.5, "unit": "°"}
